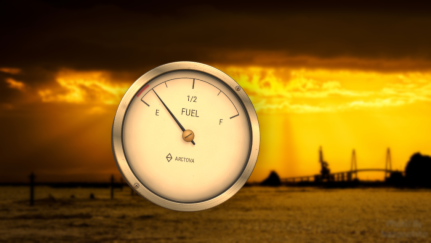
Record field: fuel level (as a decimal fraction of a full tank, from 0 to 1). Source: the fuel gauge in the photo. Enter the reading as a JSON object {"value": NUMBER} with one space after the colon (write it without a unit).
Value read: {"value": 0.125}
